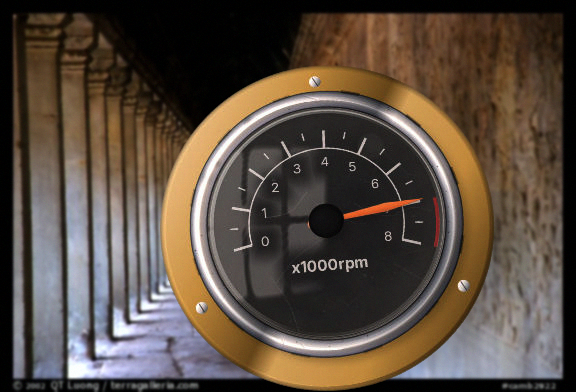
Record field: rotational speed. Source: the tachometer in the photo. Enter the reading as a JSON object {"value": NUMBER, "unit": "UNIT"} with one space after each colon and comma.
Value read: {"value": 7000, "unit": "rpm"}
